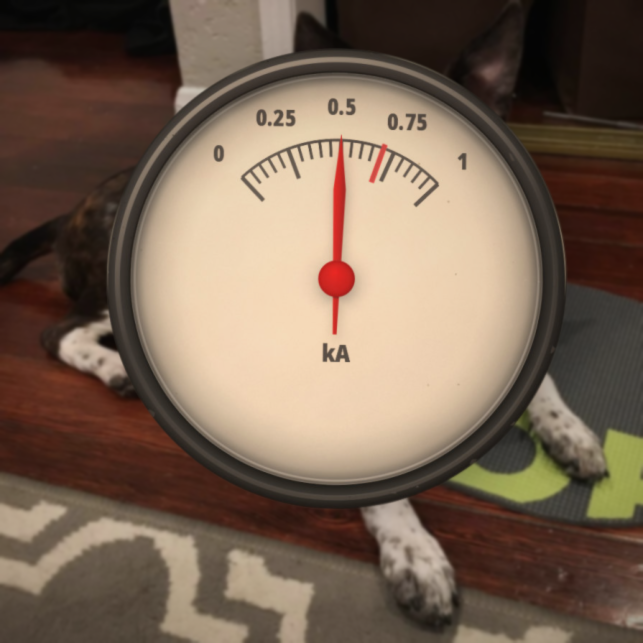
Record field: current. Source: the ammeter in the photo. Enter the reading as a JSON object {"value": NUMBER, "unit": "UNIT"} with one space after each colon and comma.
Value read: {"value": 0.5, "unit": "kA"}
